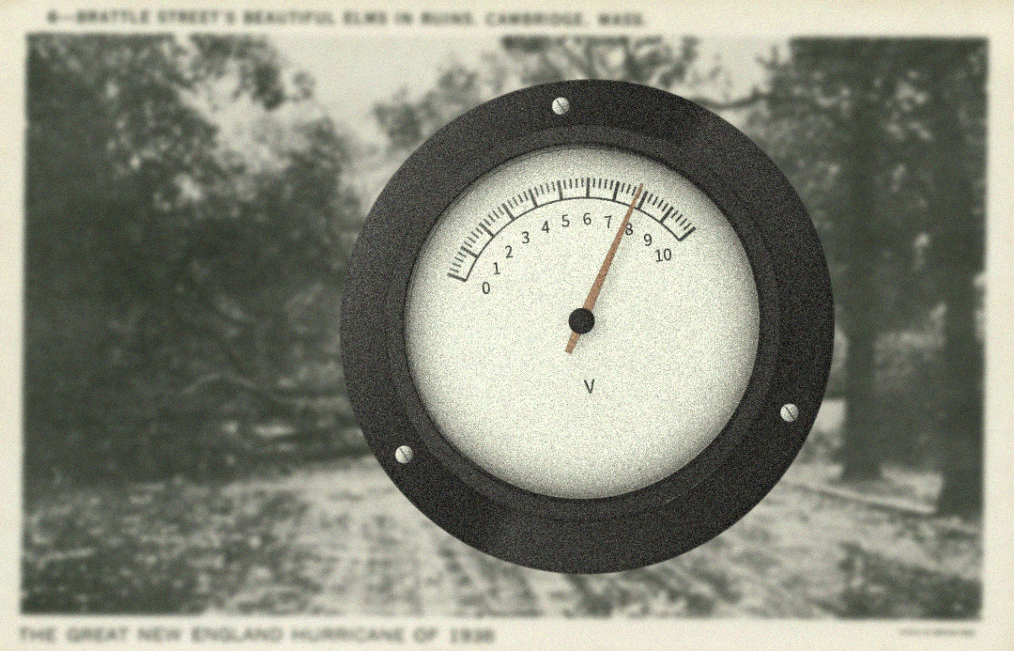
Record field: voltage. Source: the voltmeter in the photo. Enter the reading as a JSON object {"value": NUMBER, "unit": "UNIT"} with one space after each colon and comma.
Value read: {"value": 7.8, "unit": "V"}
